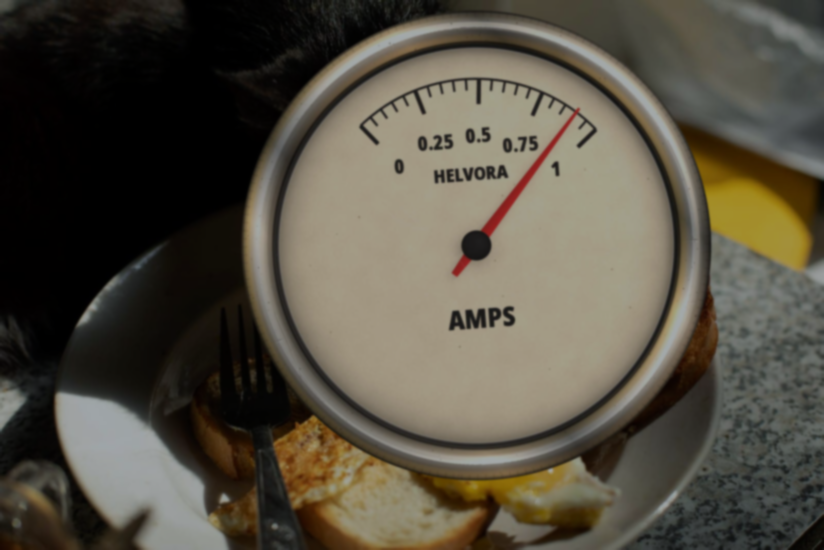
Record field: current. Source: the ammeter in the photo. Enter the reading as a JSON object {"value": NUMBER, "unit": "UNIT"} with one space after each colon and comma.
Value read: {"value": 0.9, "unit": "A"}
